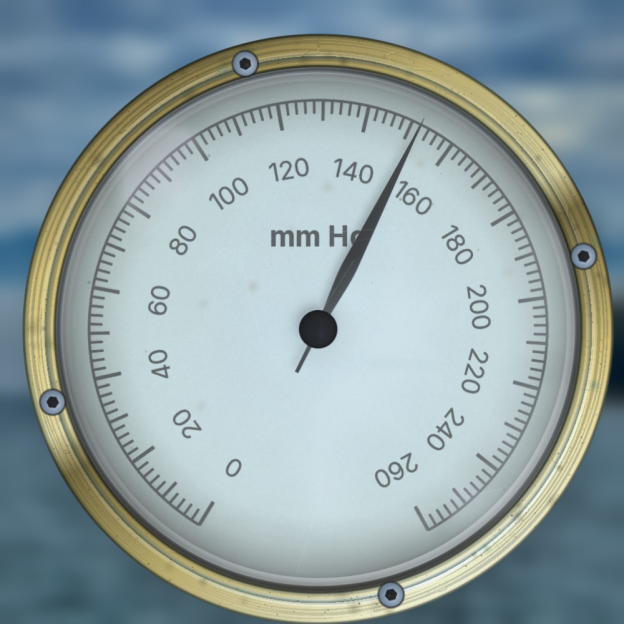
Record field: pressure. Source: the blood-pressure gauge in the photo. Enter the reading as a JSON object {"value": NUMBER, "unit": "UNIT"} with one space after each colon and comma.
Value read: {"value": 152, "unit": "mmHg"}
